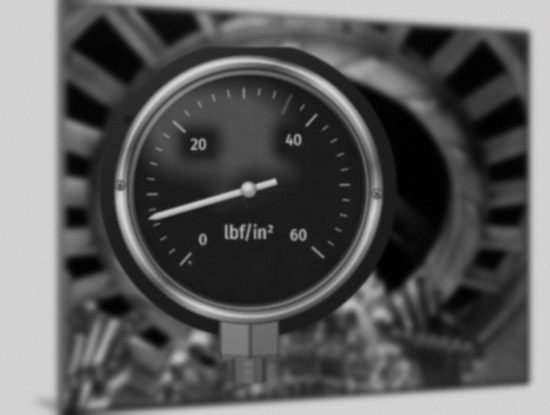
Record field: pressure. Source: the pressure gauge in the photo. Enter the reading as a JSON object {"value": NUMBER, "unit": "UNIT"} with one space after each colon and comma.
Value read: {"value": 7, "unit": "psi"}
